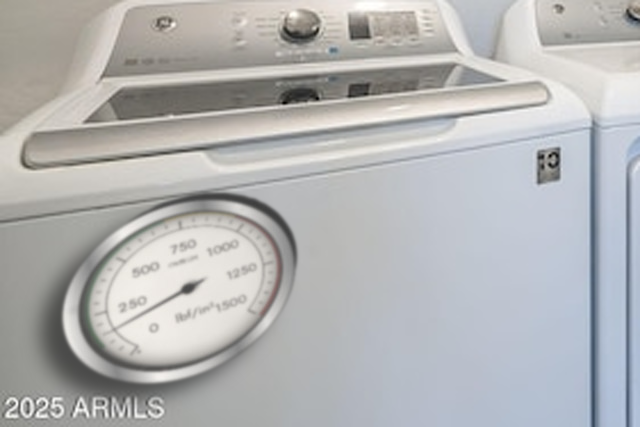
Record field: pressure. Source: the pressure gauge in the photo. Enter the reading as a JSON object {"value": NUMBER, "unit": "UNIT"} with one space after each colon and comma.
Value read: {"value": 150, "unit": "psi"}
